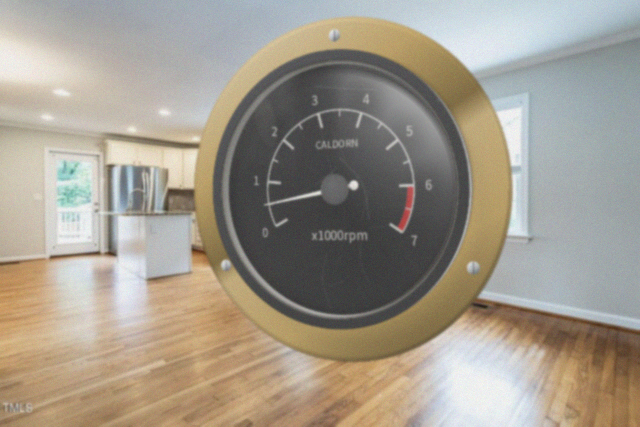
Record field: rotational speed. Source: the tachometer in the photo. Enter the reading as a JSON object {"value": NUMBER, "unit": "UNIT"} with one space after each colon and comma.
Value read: {"value": 500, "unit": "rpm"}
